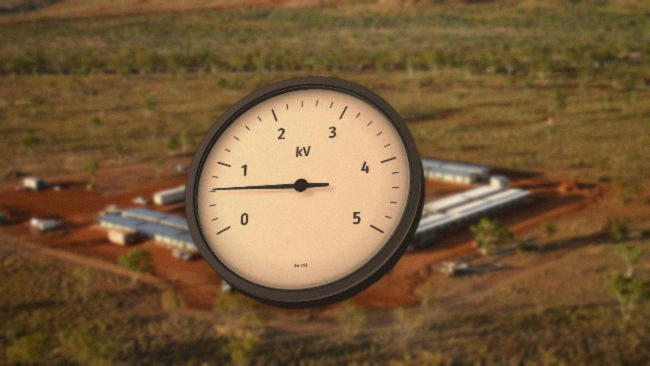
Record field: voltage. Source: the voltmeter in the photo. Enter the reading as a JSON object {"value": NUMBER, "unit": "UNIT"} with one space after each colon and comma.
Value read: {"value": 0.6, "unit": "kV"}
